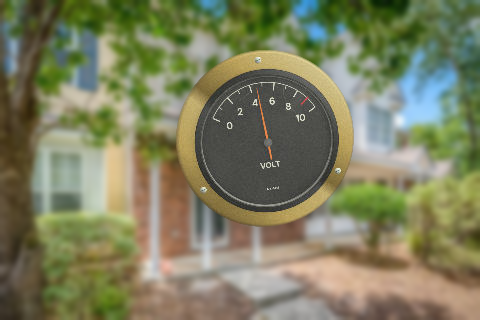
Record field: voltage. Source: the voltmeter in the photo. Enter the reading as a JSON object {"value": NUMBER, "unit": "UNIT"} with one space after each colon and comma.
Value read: {"value": 4.5, "unit": "V"}
